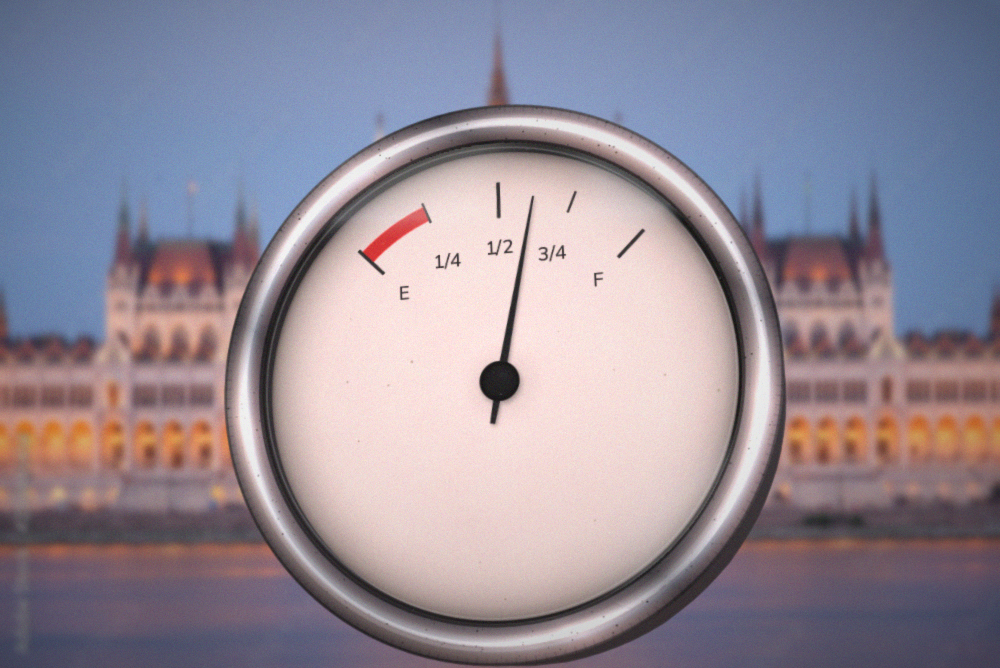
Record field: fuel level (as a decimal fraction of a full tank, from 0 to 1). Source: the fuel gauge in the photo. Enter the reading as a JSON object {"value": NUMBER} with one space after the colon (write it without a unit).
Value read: {"value": 0.625}
